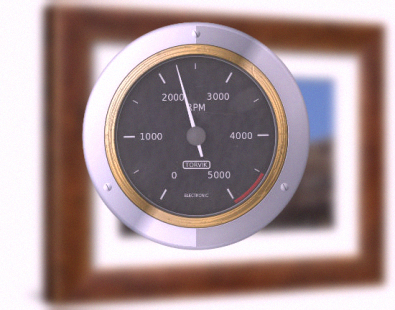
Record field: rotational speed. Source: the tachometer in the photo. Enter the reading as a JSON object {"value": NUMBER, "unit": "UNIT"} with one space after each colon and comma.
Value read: {"value": 2250, "unit": "rpm"}
